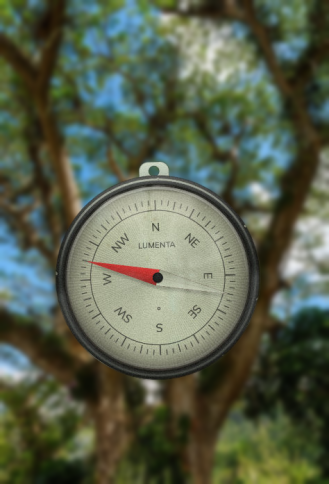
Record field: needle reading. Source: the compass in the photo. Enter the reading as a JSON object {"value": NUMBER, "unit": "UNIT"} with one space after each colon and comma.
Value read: {"value": 285, "unit": "°"}
